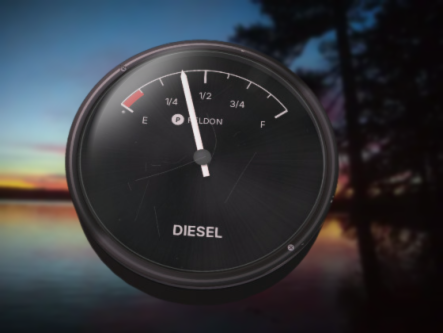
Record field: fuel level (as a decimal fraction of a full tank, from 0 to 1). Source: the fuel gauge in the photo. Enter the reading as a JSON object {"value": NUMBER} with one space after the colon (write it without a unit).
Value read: {"value": 0.375}
